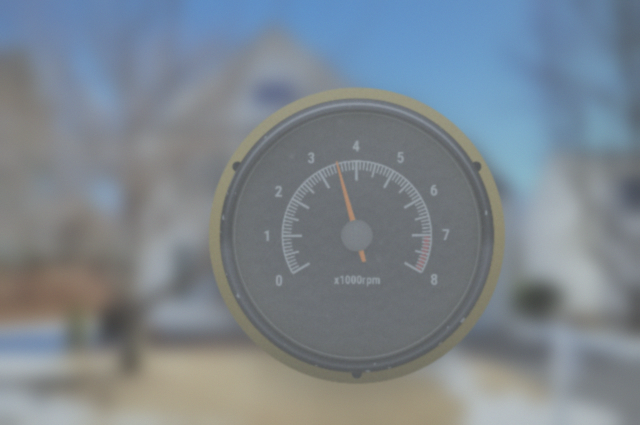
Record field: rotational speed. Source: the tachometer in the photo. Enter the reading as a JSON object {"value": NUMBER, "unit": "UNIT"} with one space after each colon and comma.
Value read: {"value": 3500, "unit": "rpm"}
